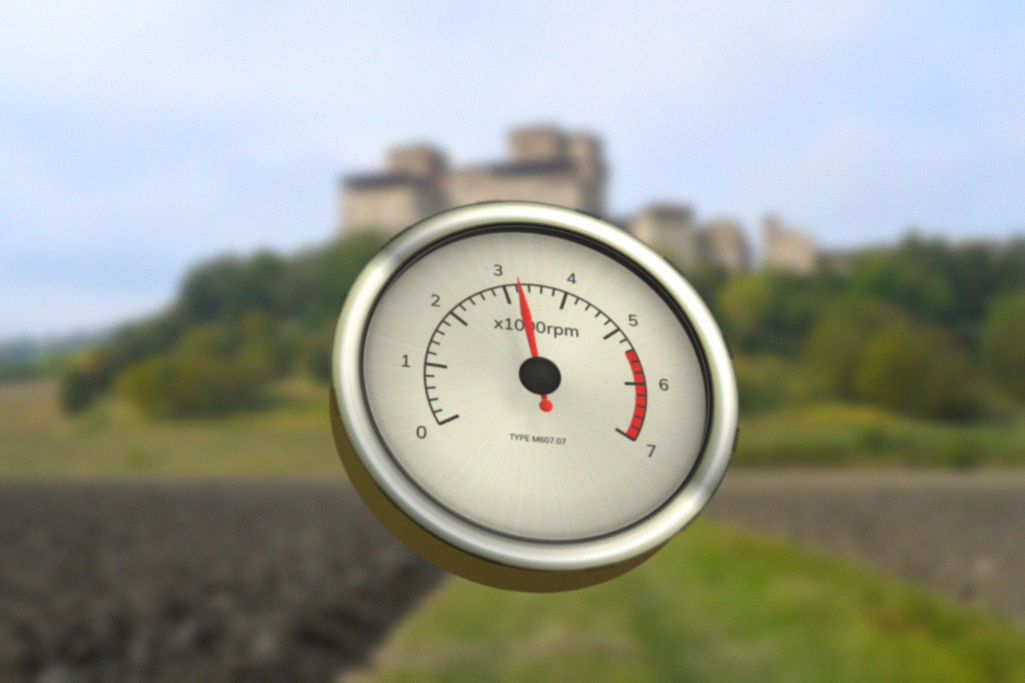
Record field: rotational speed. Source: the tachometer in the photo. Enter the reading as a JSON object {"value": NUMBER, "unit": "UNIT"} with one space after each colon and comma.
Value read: {"value": 3200, "unit": "rpm"}
